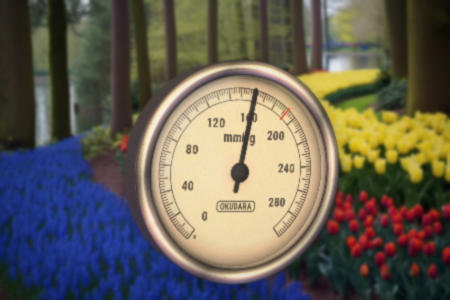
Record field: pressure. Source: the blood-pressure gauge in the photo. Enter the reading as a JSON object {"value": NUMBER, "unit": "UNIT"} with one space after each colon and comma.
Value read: {"value": 160, "unit": "mmHg"}
